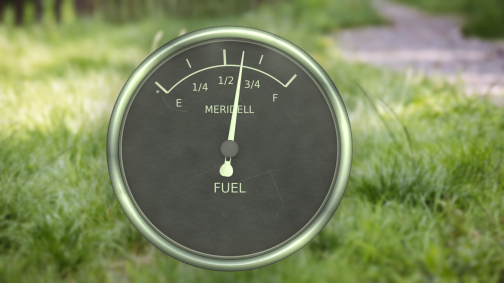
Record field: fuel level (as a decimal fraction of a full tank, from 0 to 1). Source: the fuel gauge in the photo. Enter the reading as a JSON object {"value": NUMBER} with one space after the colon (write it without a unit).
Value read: {"value": 0.625}
